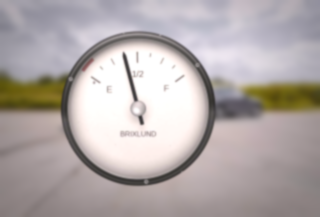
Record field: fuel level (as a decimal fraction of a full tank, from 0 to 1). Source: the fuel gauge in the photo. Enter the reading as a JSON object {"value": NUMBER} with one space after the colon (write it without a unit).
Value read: {"value": 0.375}
